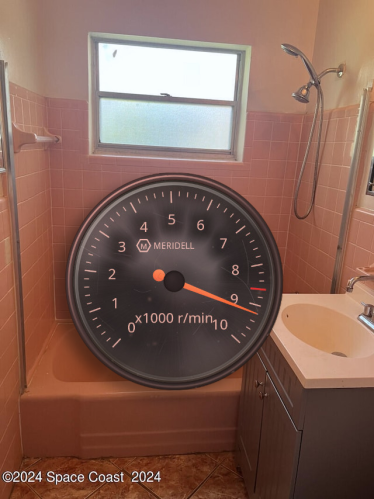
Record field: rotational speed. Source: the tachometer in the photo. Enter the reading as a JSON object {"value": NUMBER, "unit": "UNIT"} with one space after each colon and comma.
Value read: {"value": 9200, "unit": "rpm"}
